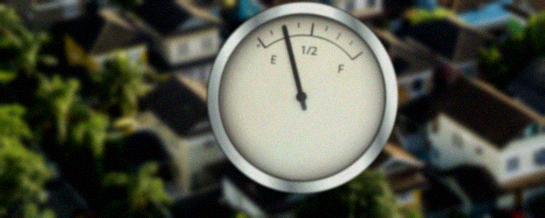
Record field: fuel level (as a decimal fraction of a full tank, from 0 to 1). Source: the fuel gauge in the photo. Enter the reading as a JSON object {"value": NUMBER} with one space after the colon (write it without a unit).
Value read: {"value": 0.25}
